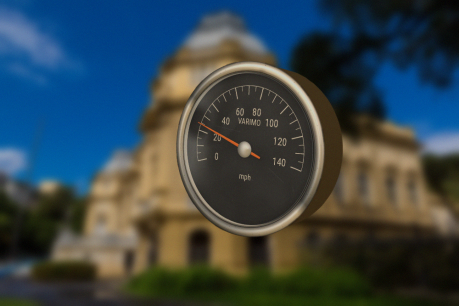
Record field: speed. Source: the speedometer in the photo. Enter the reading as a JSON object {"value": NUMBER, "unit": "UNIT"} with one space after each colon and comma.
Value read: {"value": 25, "unit": "mph"}
